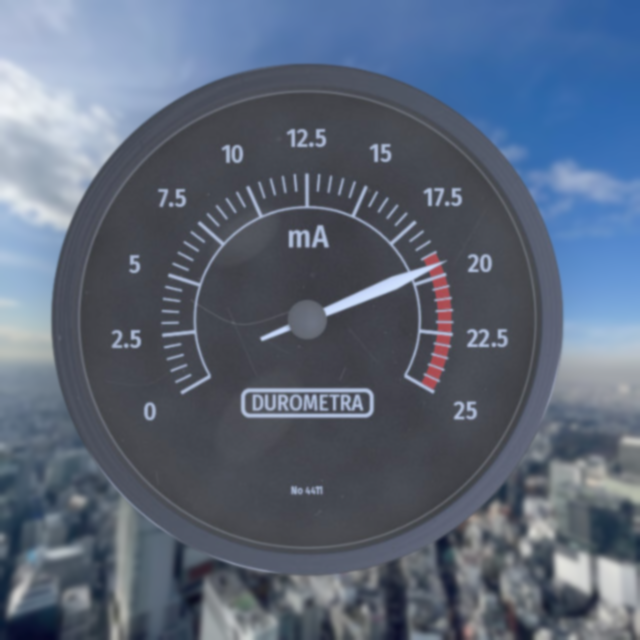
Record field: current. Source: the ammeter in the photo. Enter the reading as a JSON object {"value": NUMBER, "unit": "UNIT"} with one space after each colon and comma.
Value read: {"value": 19.5, "unit": "mA"}
